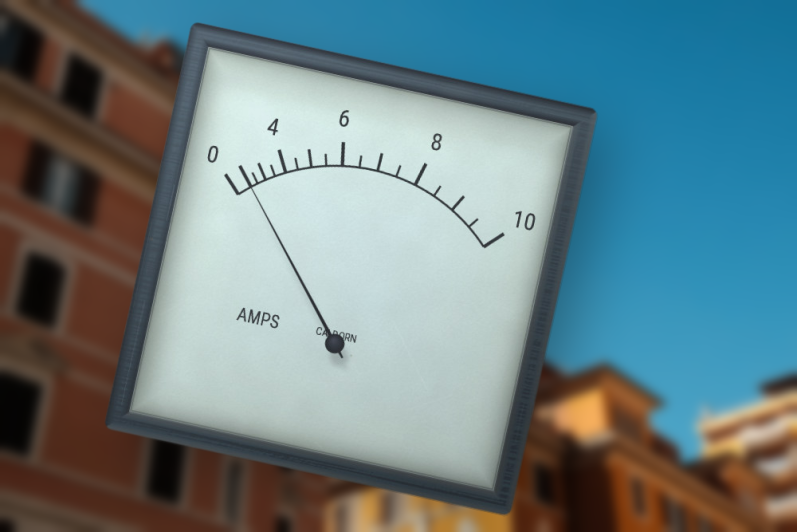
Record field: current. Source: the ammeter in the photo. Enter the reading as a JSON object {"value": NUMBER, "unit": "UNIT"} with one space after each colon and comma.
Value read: {"value": 2, "unit": "A"}
